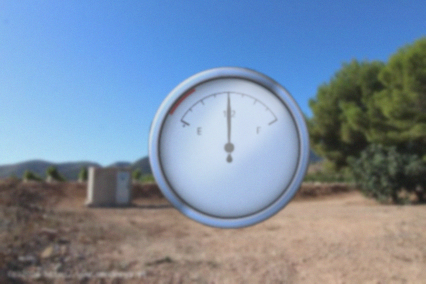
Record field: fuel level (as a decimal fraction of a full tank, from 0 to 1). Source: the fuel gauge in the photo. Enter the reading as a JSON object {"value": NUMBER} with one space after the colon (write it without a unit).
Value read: {"value": 0.5}
